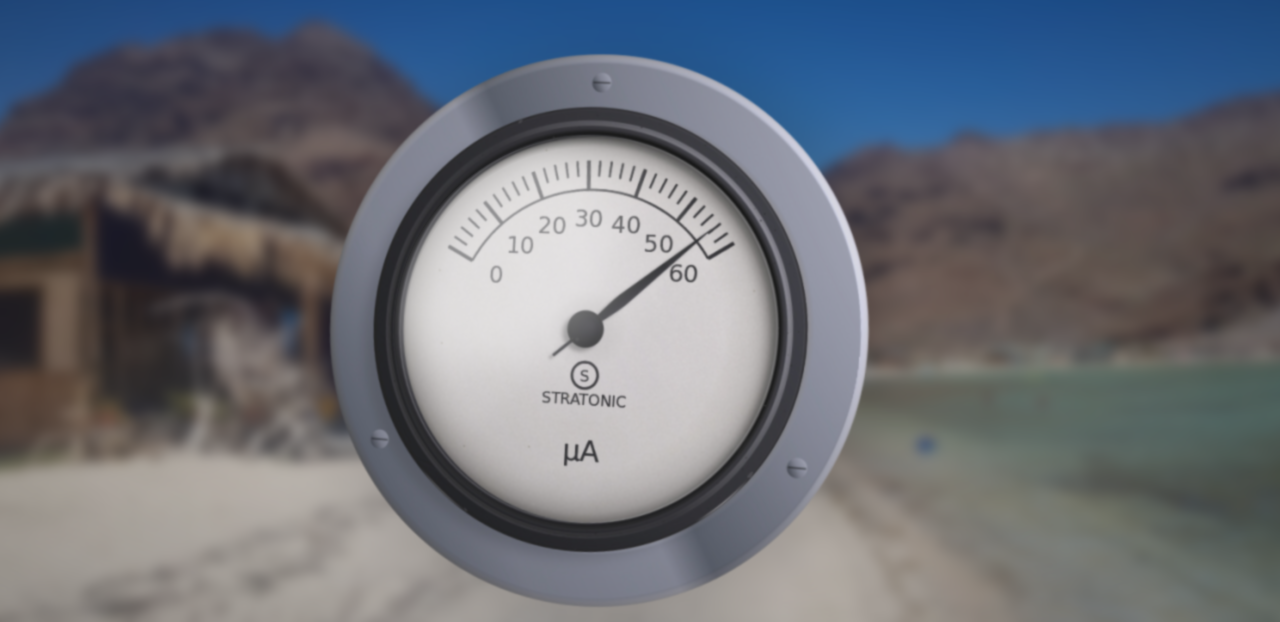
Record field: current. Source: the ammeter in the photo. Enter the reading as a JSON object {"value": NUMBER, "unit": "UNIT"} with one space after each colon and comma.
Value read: {"value": 56, "unit": "µA"}
